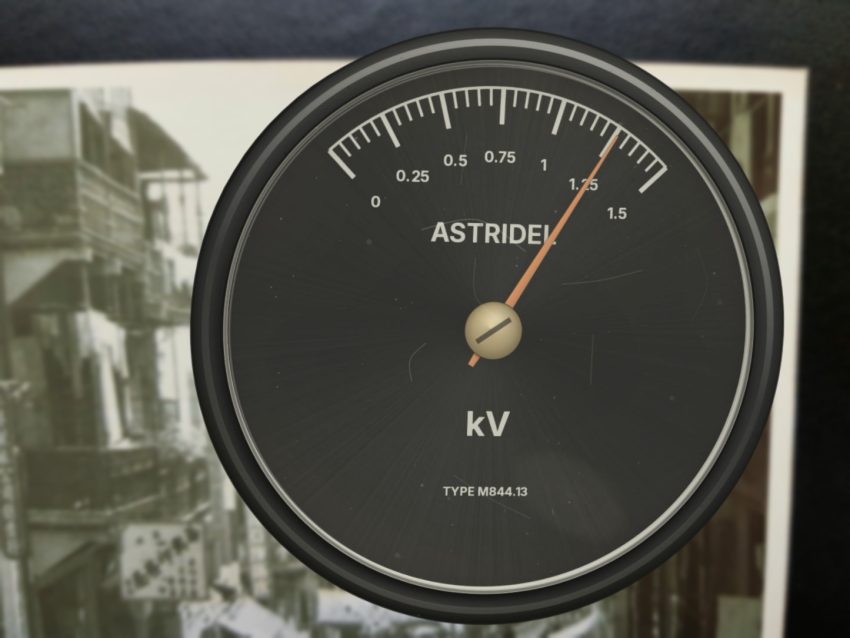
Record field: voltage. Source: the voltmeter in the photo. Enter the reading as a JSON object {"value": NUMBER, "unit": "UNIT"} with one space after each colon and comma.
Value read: {"value": 1.25, "unit": "kV"}
